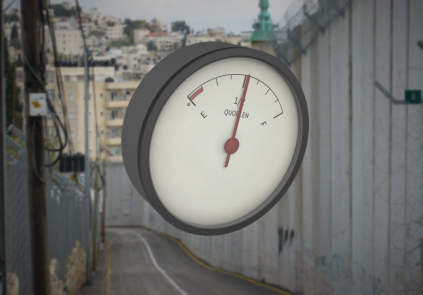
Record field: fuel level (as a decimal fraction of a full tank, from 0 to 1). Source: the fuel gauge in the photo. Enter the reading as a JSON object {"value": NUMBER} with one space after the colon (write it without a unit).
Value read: {"value": 0.5}
